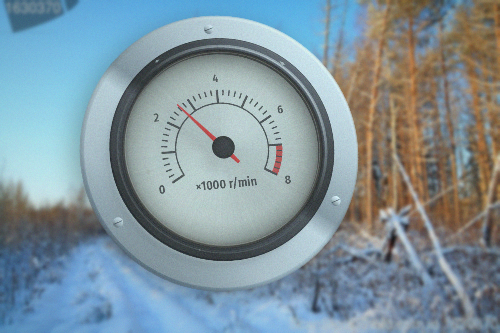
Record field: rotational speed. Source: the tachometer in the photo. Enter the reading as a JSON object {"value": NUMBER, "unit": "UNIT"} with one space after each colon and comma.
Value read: {"value": 2600, "unit": "rpm"}
